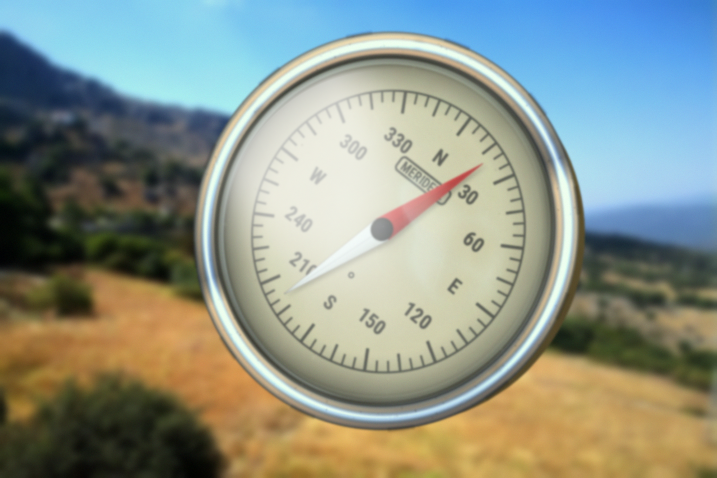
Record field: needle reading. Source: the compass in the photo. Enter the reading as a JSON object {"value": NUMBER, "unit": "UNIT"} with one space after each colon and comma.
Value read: {"value": 20, "unit": "°"}
